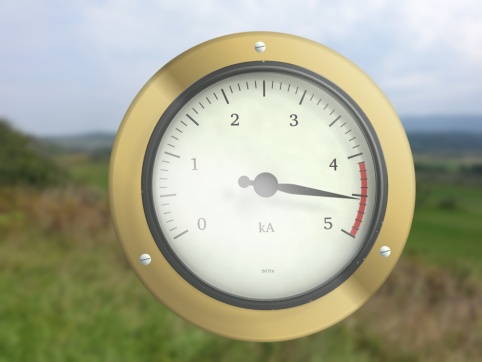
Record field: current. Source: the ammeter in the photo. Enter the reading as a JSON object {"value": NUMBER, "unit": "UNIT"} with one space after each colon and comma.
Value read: {"value": 4.55, "unit": "kA"}
